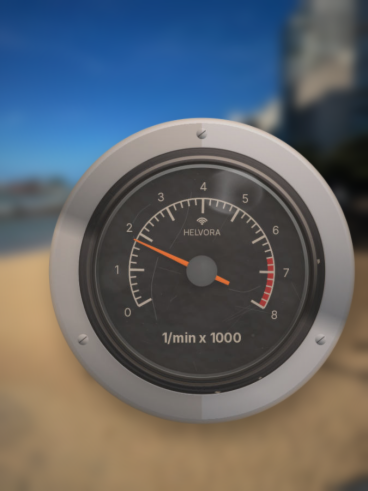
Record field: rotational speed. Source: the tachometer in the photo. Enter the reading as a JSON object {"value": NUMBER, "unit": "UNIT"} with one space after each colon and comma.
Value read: {"value": 1800, "unit": "rpm"}
